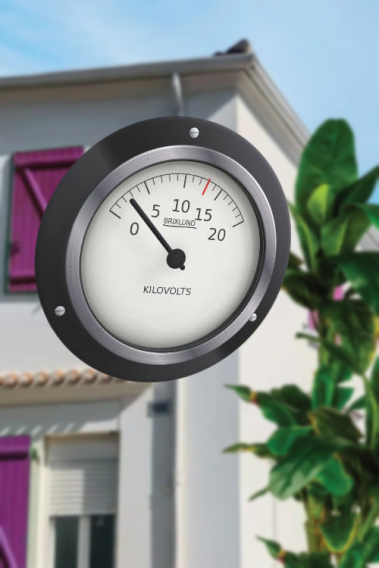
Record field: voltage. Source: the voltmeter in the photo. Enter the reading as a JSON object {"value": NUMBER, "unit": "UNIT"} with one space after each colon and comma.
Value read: {"value": 2.5, "unit": "kV"}
